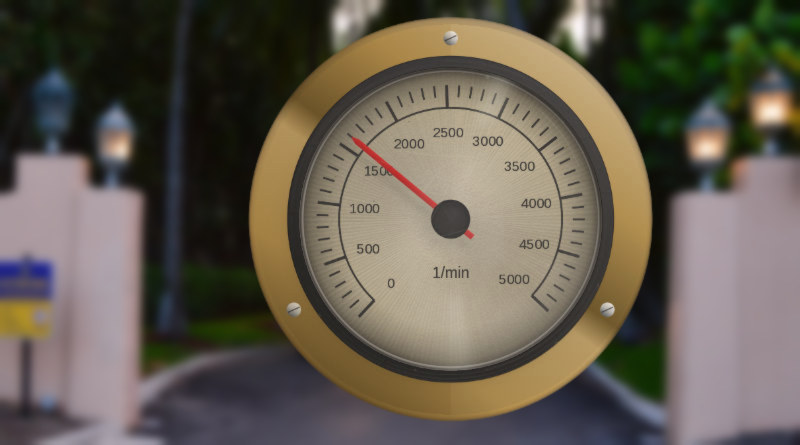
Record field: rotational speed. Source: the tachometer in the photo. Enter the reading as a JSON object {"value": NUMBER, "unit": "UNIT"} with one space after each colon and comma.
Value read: {"value": 1600, "unit": "rpm"}
